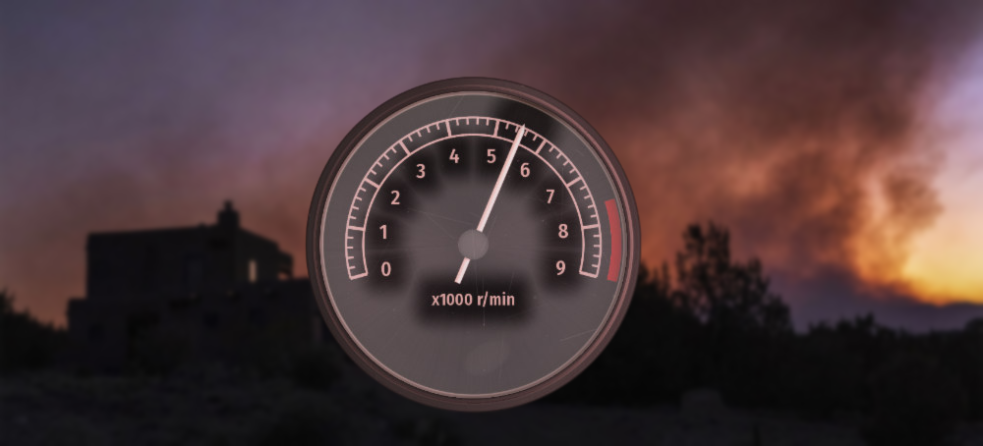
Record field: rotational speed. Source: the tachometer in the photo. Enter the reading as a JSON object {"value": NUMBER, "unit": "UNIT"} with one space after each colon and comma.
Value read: {"value": 5500, "unit": "rpm"}
